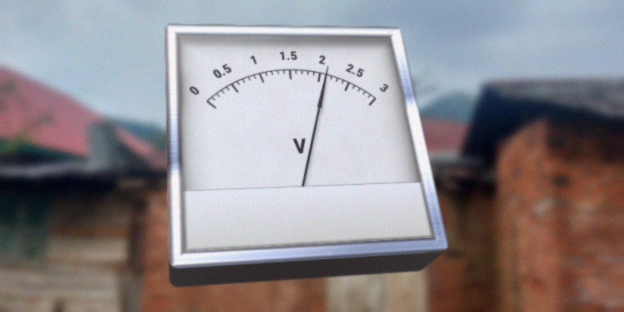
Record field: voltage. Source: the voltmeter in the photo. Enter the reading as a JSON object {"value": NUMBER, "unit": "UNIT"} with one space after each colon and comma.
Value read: {"value": 2.1, "unit": "V"}
